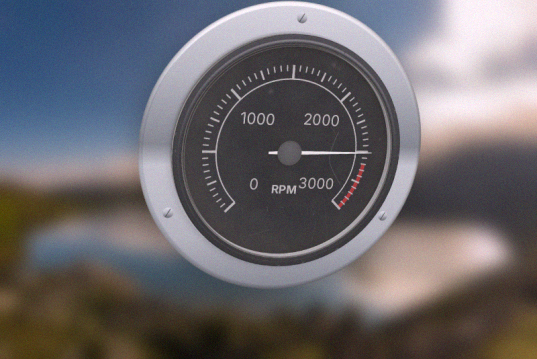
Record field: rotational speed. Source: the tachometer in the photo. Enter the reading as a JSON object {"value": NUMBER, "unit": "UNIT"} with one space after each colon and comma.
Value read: {"value": 2500, "unit": "rpm"}
